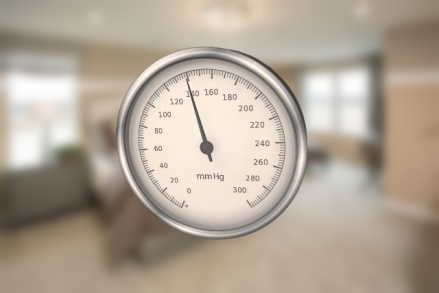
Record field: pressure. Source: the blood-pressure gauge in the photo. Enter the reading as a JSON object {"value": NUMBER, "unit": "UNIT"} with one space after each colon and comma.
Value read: {"value": 140, "unit": "mmHg"}
